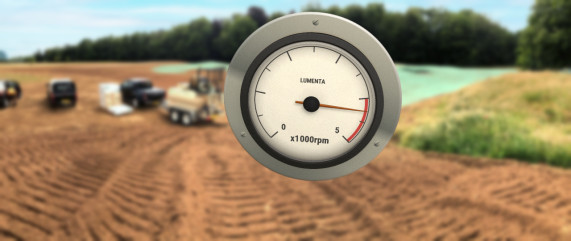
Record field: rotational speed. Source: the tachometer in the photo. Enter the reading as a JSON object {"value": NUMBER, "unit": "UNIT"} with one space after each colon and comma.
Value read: {"value": 4250, "unit": "rpm"}
